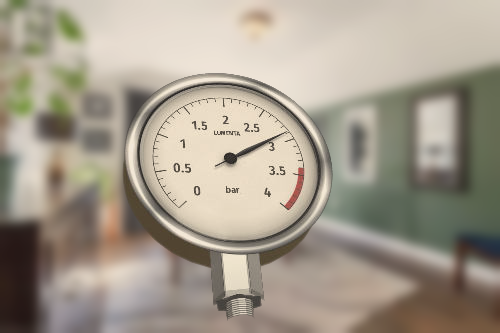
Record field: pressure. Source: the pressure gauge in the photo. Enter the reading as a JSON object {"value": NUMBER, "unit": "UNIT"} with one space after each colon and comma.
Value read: {"value": 2.9, "unit": "bar"}
